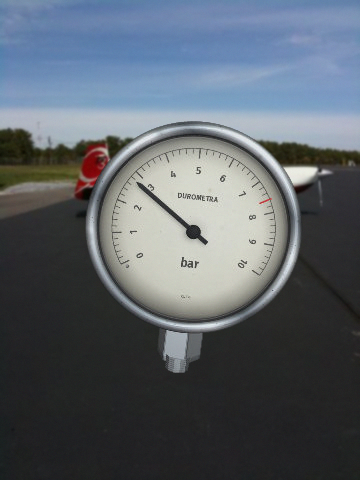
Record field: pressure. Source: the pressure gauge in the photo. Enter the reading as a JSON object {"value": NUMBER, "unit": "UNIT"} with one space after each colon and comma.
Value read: {"value": 2.8, "unit": "bar"}
